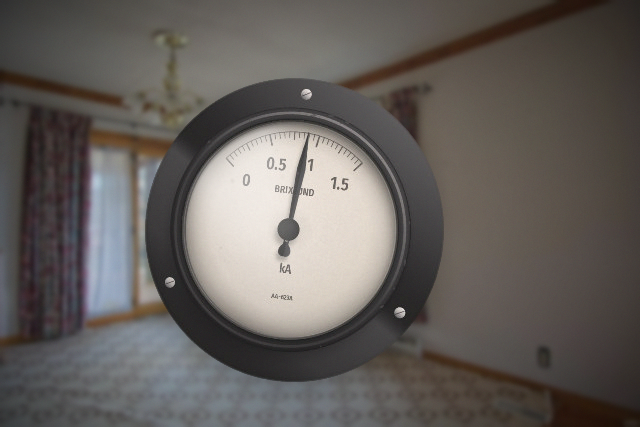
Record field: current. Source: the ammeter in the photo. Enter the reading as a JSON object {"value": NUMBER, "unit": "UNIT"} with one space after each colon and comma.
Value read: {"value": 0.9, "unit": "kA"}
